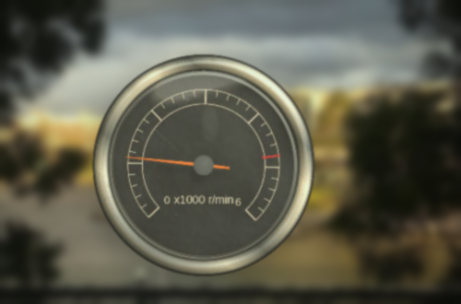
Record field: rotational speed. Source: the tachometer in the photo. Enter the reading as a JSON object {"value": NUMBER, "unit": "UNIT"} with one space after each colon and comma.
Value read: {"value": 1100, "unit": "rpm"}
